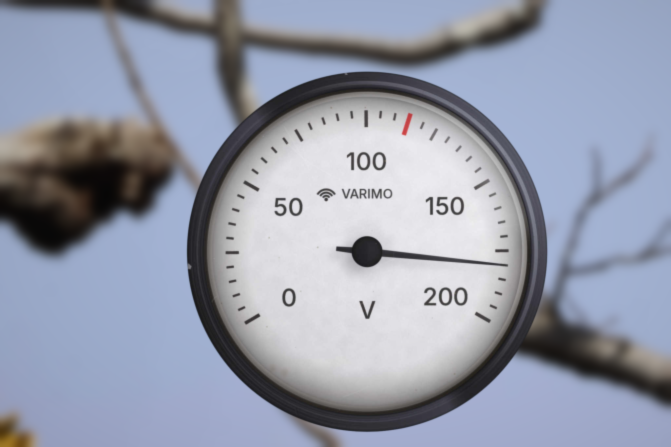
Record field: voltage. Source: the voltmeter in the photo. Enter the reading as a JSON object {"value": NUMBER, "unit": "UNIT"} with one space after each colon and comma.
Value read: {"value": 180, "unit": "V"}
